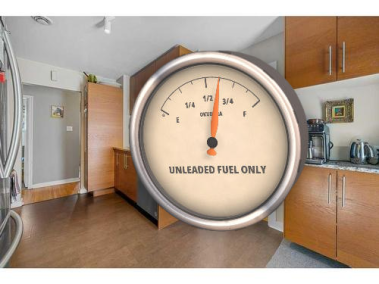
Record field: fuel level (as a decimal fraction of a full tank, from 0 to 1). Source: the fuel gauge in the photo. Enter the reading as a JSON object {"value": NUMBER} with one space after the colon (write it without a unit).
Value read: {"value": 0.625}
